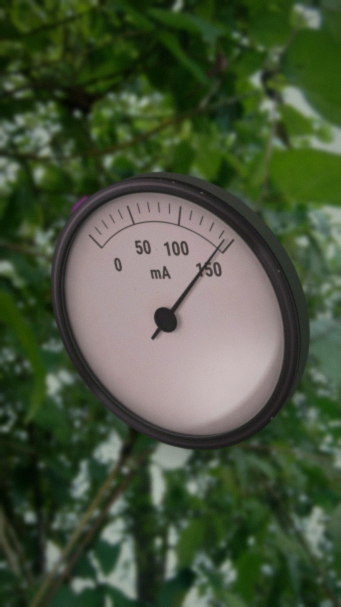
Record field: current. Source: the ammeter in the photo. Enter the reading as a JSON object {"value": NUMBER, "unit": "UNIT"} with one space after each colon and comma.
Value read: {"value": 145, "unit": "mA"}
